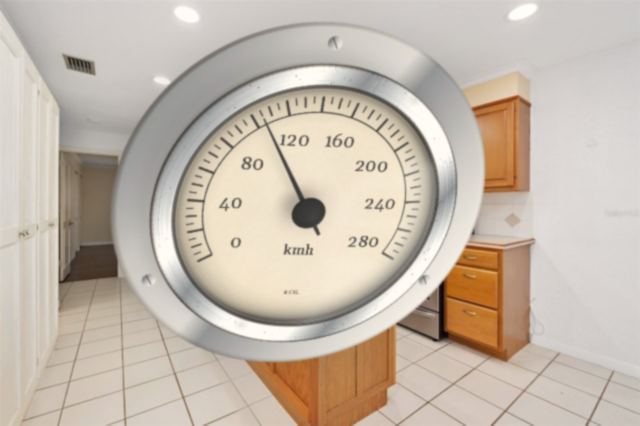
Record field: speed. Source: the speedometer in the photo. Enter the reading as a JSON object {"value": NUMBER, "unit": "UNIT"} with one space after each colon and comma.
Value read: {"value": 105, "unit": "km/h"}
